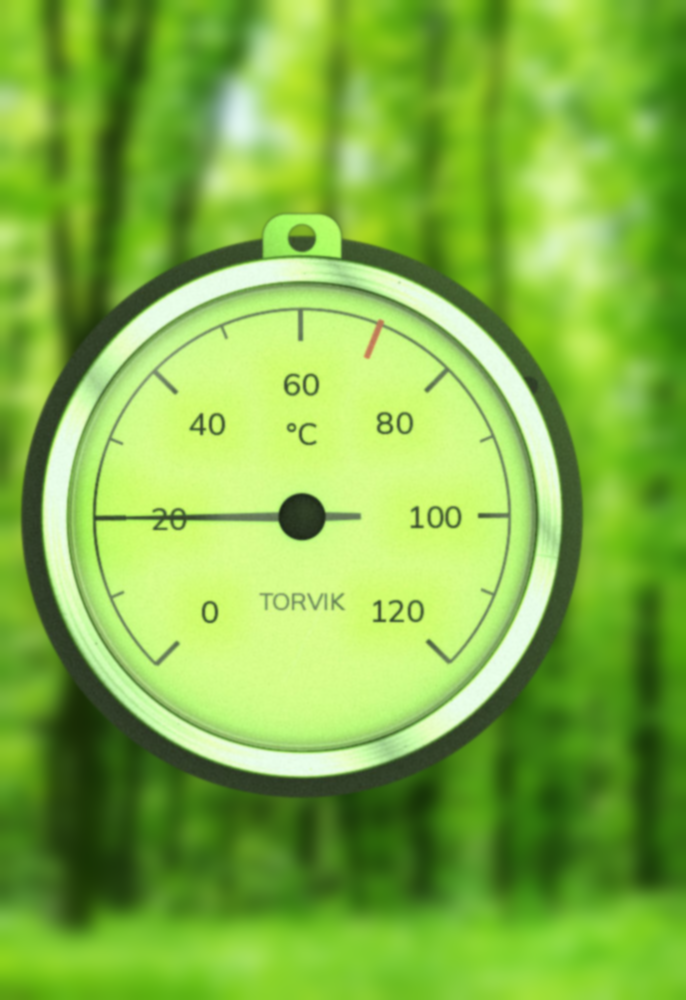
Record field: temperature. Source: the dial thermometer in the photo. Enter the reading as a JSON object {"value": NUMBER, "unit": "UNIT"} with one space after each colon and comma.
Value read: {"value": 20, "unit": "°C"}
